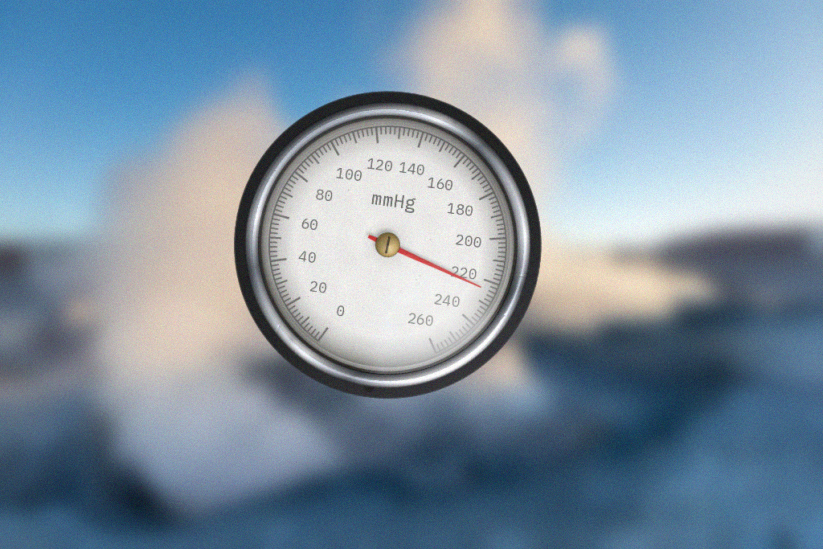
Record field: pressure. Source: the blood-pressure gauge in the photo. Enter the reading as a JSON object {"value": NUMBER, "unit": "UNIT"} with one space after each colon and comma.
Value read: {"value": 224, "unit": "mmHg"}
